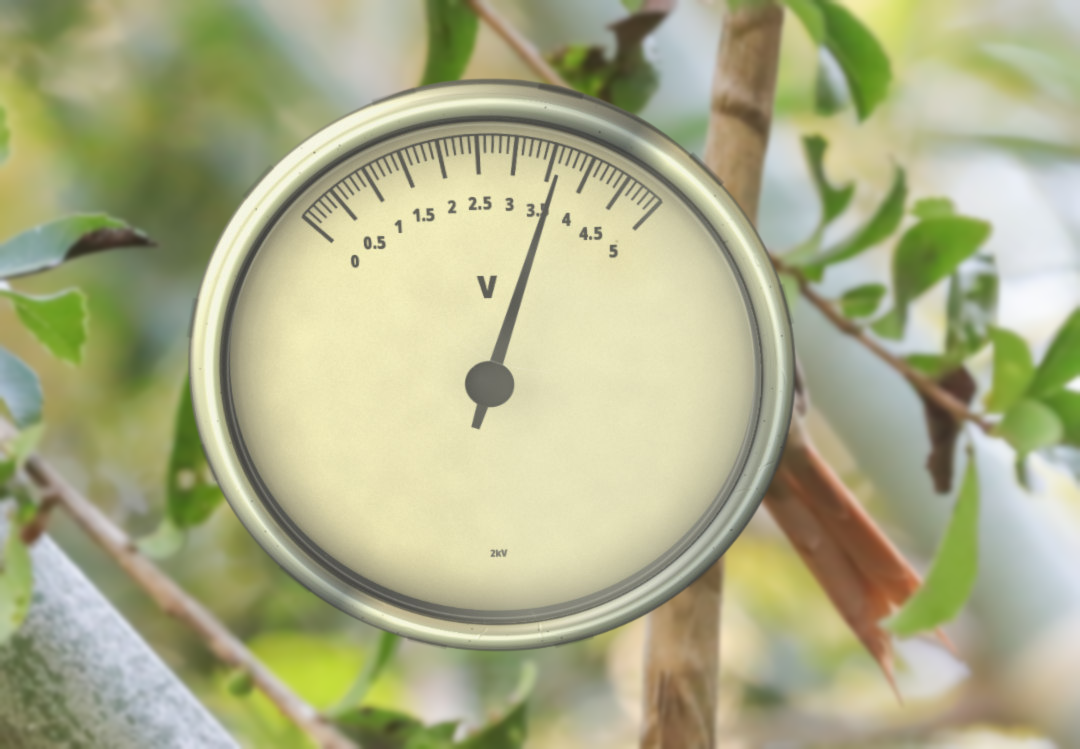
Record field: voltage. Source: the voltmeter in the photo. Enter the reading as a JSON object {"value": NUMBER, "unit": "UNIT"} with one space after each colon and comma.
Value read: {"value": 3.6, "unit": "V"}
